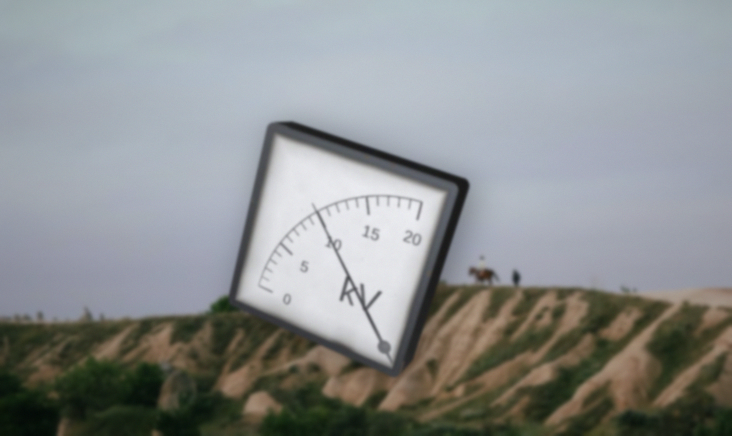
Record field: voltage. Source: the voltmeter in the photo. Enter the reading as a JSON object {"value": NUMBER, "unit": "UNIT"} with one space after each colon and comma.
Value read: {"value": 10, "unit": "kV"}
